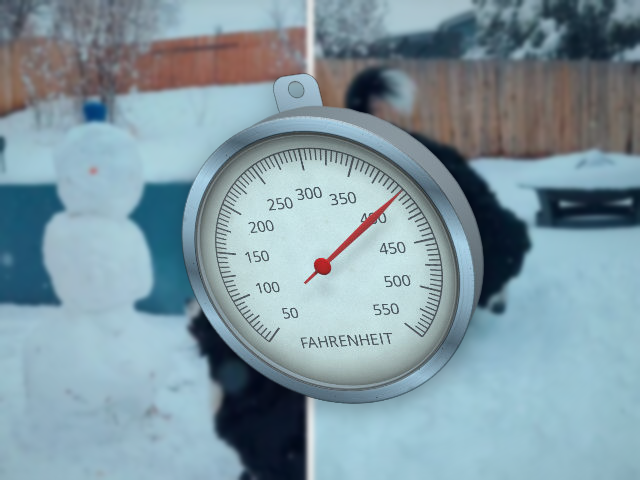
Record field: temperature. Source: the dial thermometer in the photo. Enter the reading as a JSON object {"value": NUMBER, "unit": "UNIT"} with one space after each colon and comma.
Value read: {"value": 400, "unit": "°F"}
